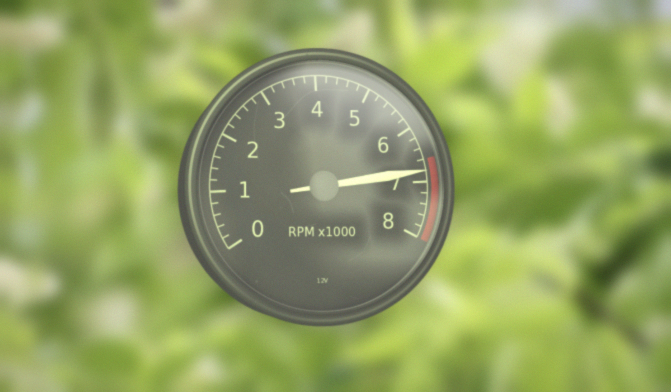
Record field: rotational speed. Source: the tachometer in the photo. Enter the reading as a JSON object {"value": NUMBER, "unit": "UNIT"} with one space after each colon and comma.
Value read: {"value": 6800, "unit": "rpm"}
